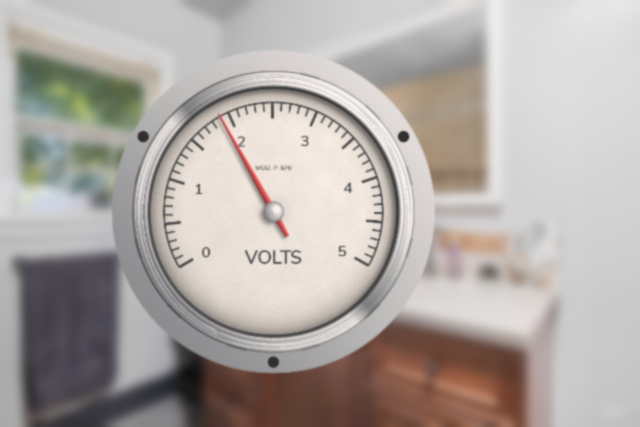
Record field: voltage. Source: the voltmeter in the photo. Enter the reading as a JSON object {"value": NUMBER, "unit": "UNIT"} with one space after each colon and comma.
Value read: {"value": 1.9, "unit": "V"}
